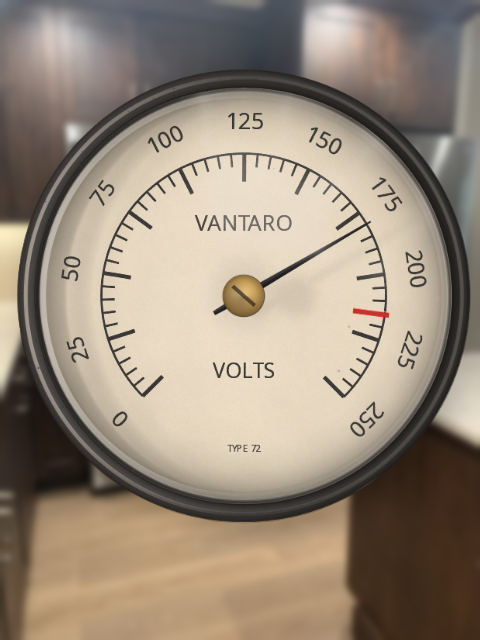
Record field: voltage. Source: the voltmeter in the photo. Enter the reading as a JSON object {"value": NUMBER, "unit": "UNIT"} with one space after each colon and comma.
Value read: {"value": 180, "unit": "V"}
